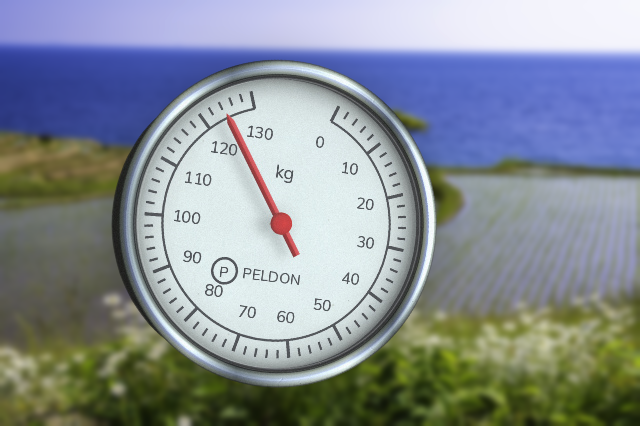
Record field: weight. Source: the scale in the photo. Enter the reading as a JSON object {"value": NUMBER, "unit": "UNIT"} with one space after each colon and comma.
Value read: {"value": 124, "unit": "kg"}
